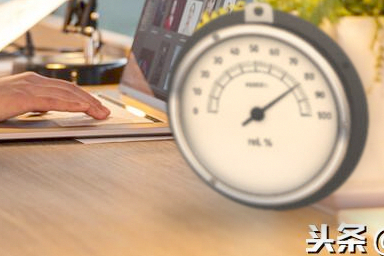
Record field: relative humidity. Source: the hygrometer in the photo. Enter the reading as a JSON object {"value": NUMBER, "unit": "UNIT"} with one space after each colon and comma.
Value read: {"value": 80, "unit": "%"}
